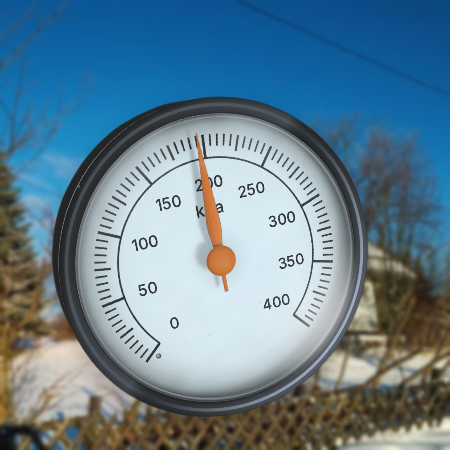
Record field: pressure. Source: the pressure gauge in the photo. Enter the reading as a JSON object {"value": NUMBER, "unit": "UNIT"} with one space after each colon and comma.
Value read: {"value": 195, "unit": "kPa"}
